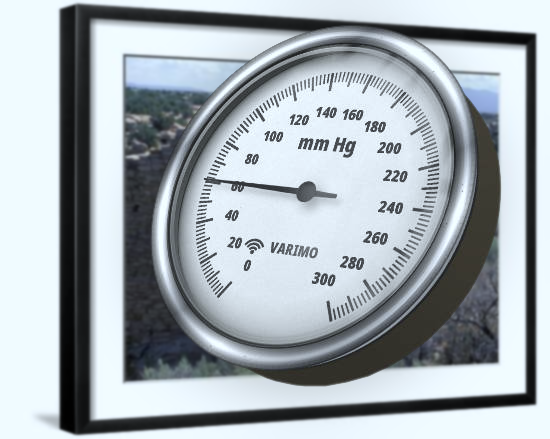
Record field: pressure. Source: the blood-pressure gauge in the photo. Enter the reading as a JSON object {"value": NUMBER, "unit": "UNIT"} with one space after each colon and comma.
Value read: {"value": 60, "unit": "mmHg"}
